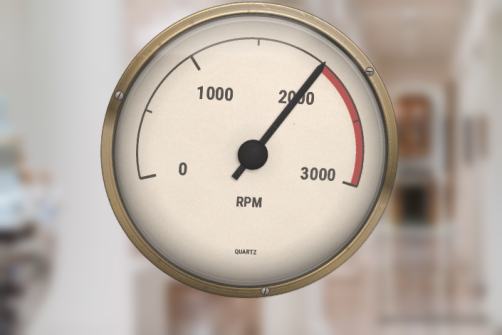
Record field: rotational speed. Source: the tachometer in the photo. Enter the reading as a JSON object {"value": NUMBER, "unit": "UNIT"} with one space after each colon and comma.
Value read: {"value": 2000, "unit": "rpm"}
